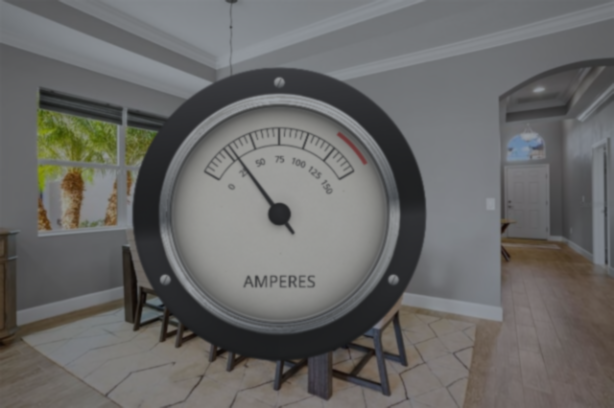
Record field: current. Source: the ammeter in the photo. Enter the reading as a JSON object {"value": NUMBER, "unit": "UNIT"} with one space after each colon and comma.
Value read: {"value": 30, "unit": "A"}
